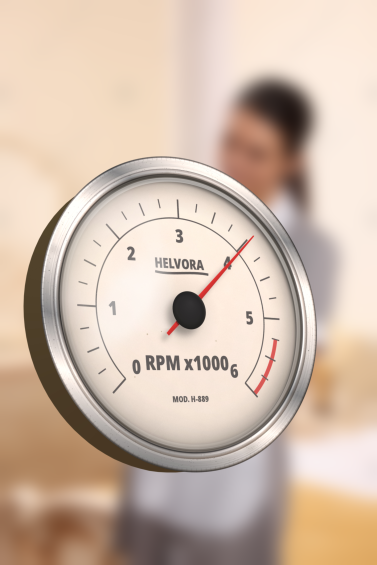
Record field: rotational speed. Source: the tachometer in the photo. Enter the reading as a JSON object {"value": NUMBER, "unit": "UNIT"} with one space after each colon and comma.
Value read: {"value": 4000, "unit": "rpm"}
